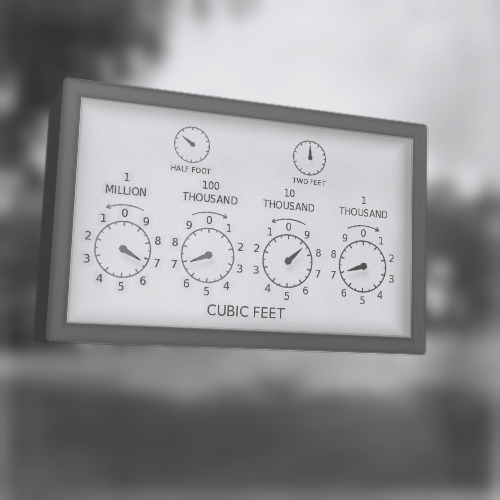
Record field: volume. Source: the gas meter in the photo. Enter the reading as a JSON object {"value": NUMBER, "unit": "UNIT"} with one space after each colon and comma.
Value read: {"value": 668700, "unit": "ft³"}
